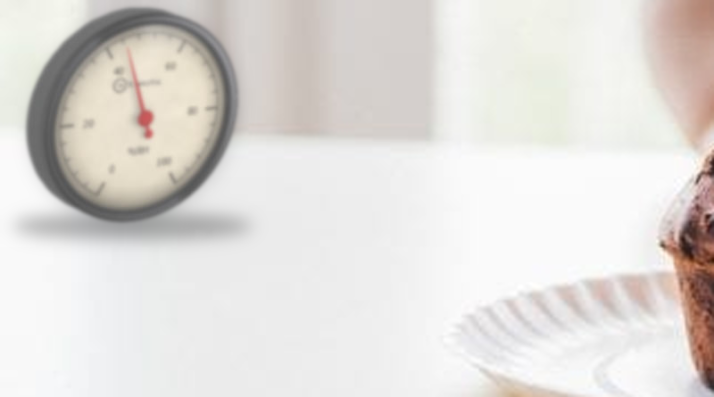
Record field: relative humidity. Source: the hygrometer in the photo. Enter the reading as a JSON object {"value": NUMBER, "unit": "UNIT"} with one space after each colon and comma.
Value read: {"value": 44, "unit": "%"}
